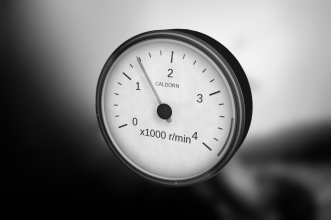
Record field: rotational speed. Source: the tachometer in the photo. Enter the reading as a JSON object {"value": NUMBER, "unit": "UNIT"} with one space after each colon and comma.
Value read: {"value": 1400, "unit": "rpm"}
